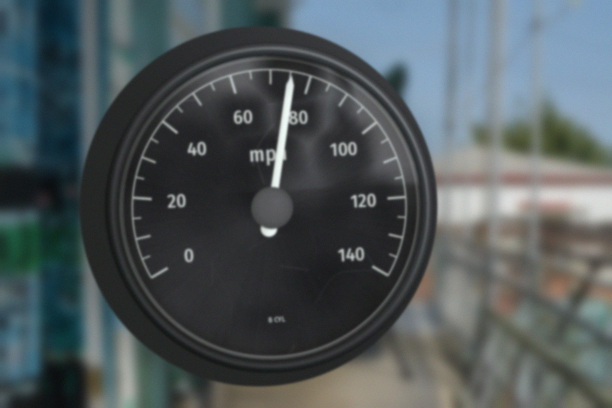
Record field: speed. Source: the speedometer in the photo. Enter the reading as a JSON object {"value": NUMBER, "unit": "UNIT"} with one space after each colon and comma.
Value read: {"value": 75, "unit": "mph"}
